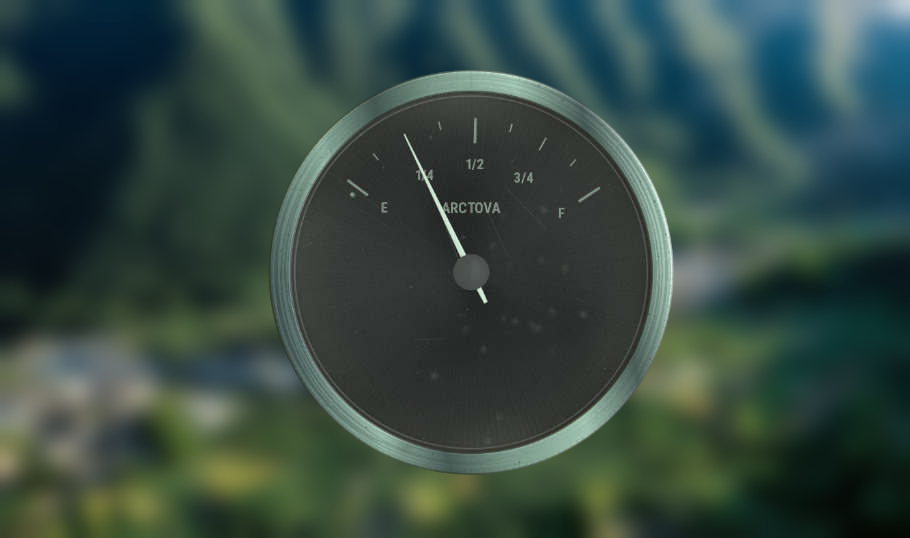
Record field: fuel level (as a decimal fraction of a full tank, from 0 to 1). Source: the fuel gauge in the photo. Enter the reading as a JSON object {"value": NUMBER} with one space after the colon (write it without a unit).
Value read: {"value": 0.25}
